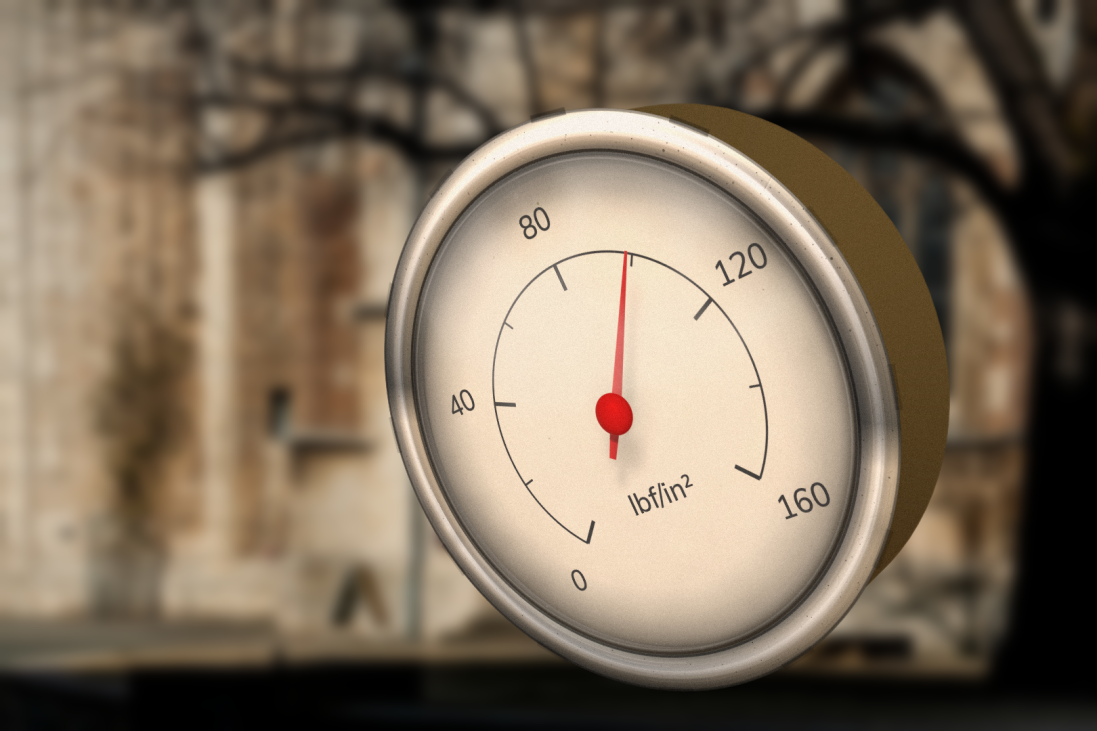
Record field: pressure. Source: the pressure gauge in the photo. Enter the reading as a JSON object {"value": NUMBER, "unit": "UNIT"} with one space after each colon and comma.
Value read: {"value": 100, "unit": "psi"}
